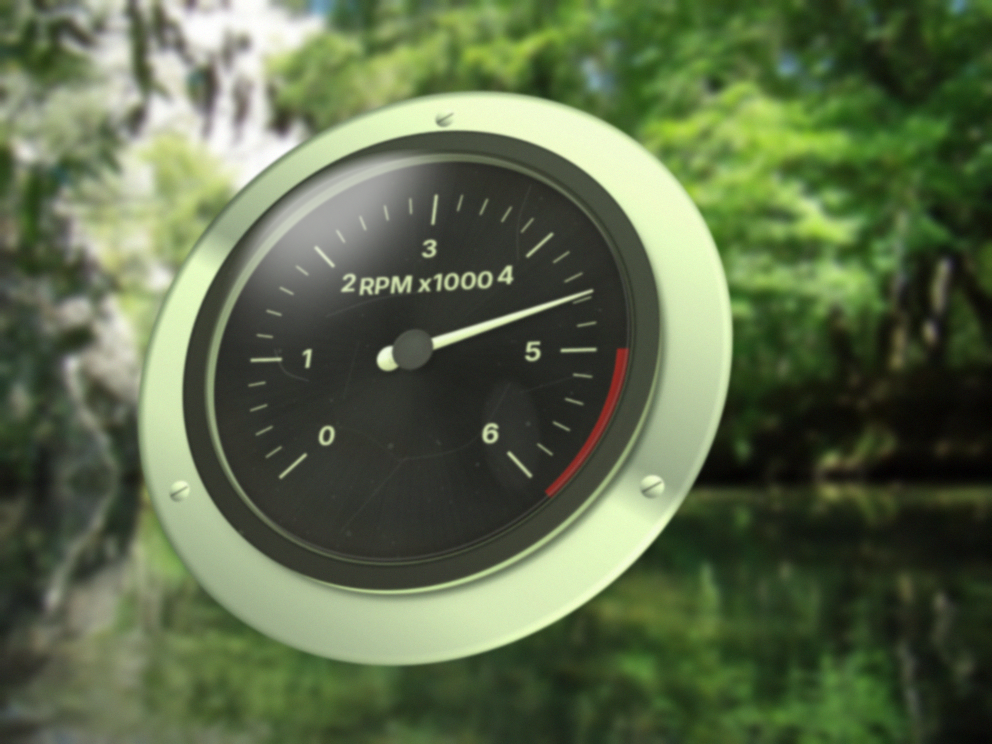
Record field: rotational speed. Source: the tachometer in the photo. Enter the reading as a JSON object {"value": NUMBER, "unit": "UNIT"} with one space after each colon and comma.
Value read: {"value": 4600, "unit": "rpm"}
